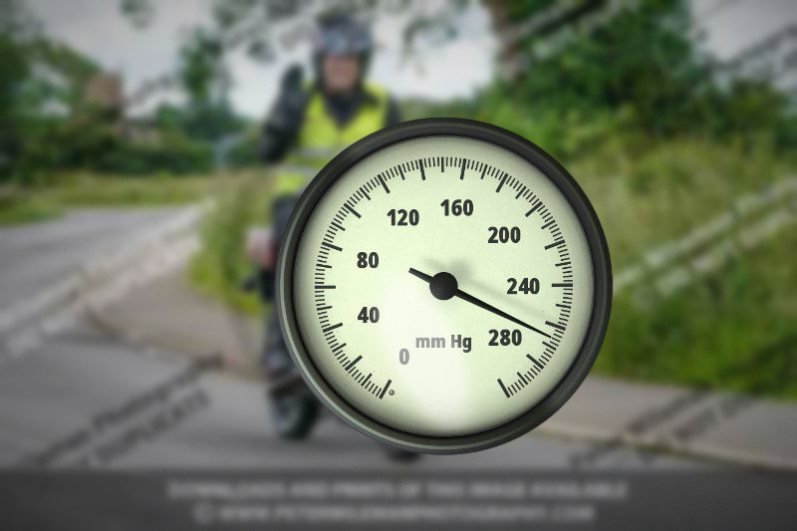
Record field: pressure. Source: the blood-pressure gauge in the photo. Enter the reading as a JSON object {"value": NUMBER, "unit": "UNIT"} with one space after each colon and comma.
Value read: {"value": 266, "unit": "mmHg"}
